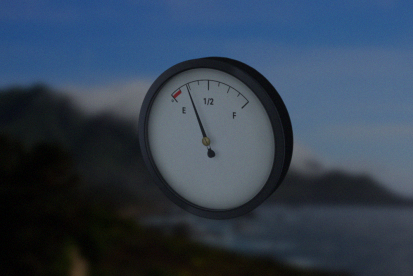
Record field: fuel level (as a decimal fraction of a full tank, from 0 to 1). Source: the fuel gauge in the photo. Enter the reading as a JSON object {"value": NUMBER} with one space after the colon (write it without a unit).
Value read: {"value": 0.25}
